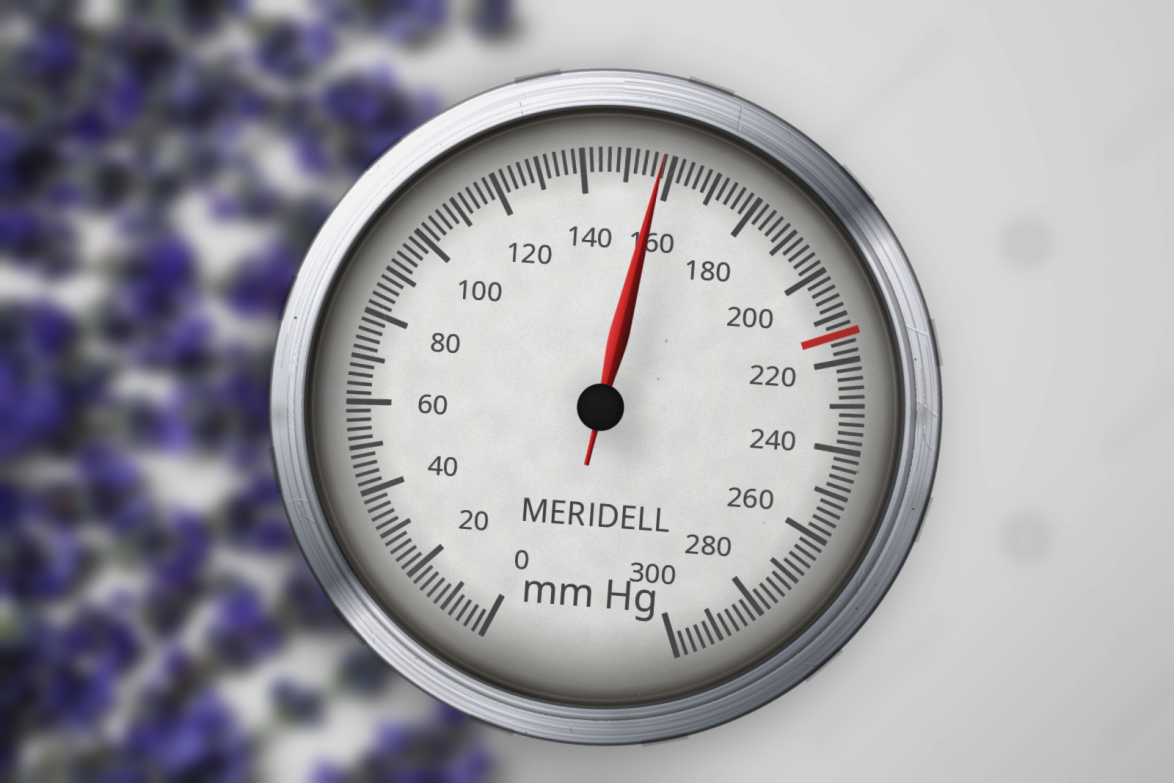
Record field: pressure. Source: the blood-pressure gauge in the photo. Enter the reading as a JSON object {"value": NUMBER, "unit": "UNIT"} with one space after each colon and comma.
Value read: {"value": 158, "unit": "mmHg"}
